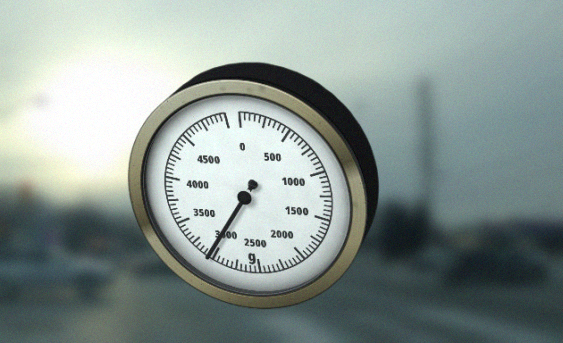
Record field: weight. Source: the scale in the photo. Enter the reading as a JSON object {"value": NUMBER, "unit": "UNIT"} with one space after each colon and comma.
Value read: {"value": 3050, "unit": "g"}
